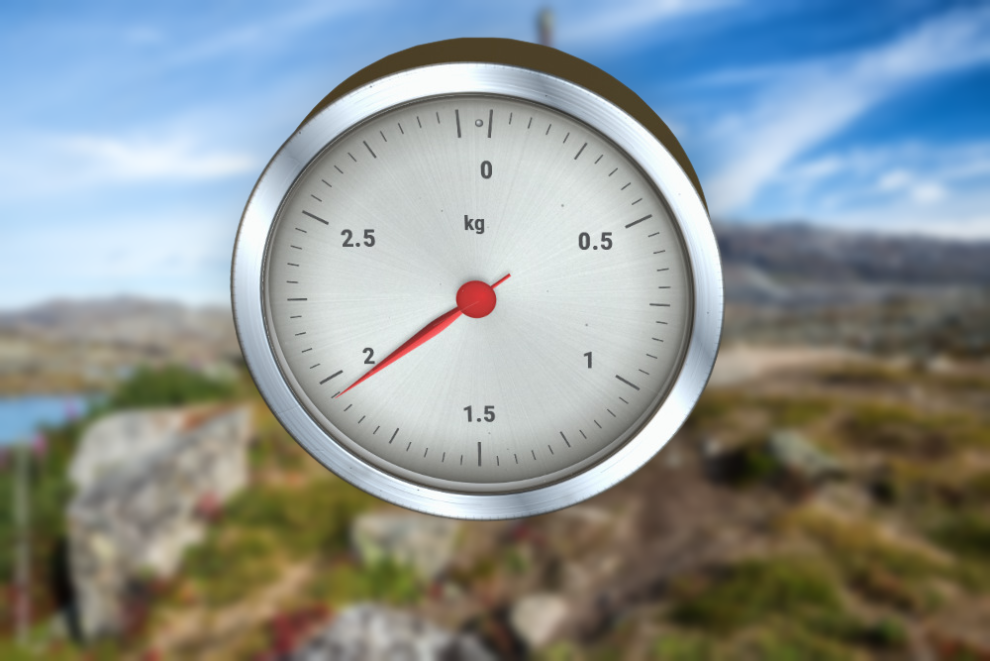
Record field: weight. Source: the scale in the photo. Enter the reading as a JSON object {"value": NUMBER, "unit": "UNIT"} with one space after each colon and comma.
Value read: {"value": 1.95, "unit": "kg"}
